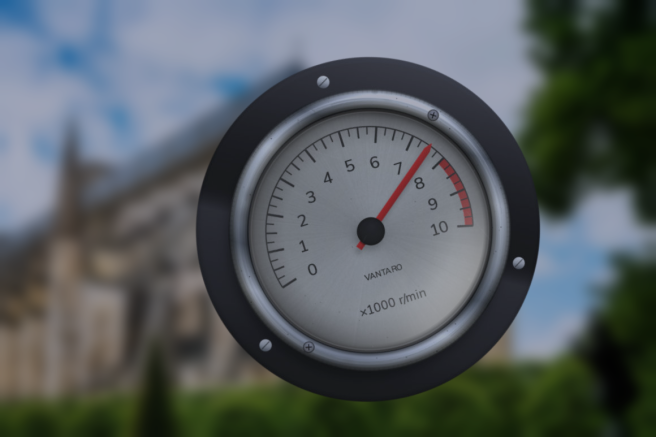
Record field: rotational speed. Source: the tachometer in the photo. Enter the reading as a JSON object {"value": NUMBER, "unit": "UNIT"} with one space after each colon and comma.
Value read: {"value": 7500, "unit": "rpm"}
